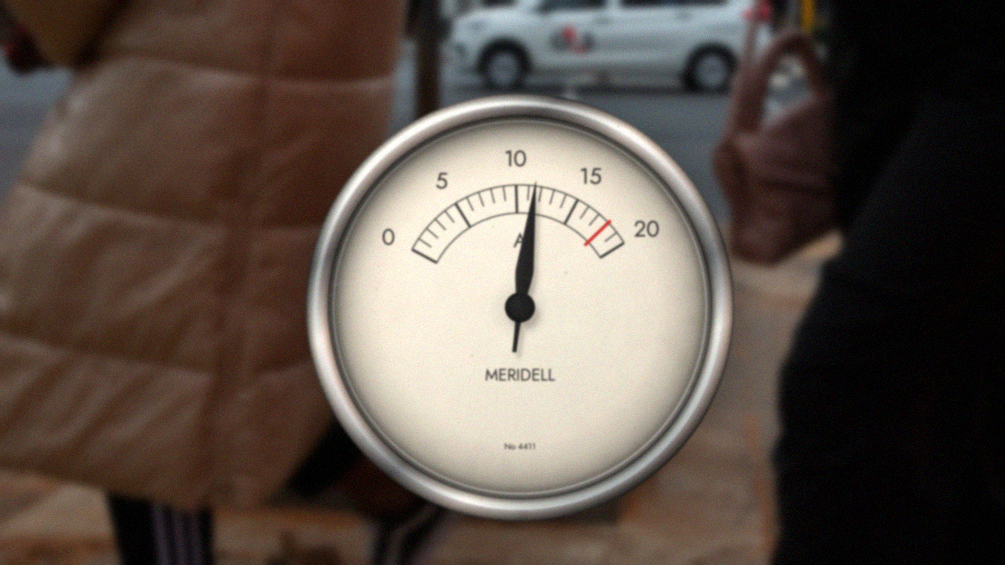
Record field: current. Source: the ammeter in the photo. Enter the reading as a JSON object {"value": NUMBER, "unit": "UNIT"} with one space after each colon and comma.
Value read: {"value": 11.5, "unit": "A"}
